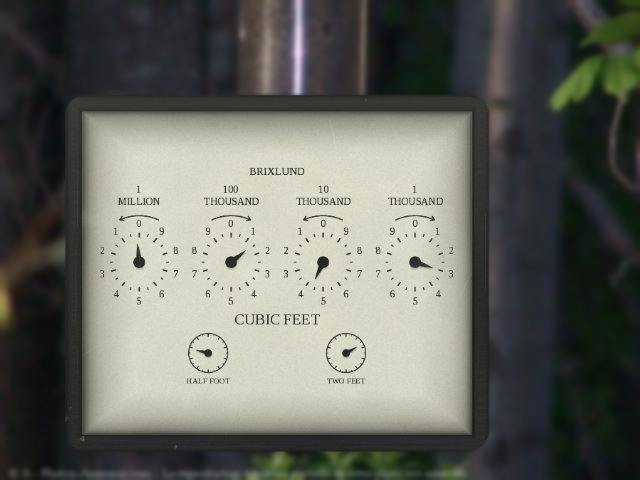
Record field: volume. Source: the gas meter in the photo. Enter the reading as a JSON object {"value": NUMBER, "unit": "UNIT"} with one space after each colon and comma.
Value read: {"value": 14300, "unit": "ft³"}
